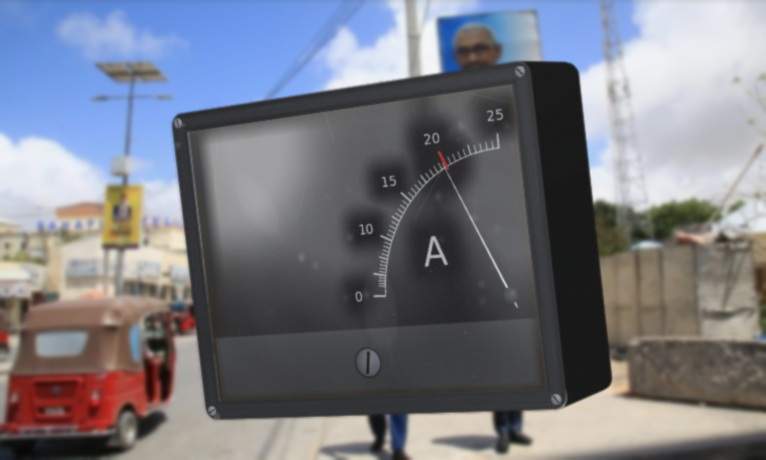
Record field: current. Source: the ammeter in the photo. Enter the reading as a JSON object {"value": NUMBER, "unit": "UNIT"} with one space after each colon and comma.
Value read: {"value": 20, "unit": "A"}
